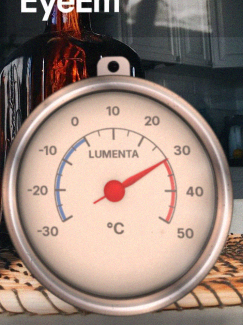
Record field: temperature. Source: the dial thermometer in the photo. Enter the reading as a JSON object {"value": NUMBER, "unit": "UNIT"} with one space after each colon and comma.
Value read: {"value": 30, "unit": "°C"}
